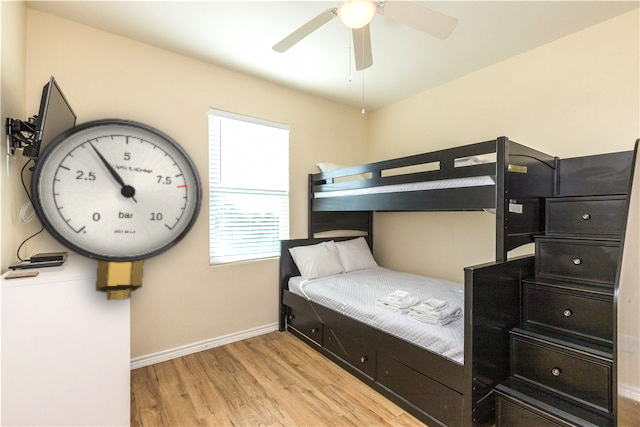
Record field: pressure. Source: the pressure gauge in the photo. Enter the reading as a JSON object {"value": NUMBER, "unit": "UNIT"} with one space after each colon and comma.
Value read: {"value": 3.75, "unit": "bar"}
